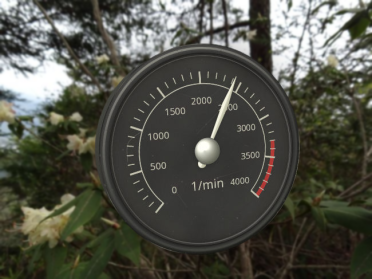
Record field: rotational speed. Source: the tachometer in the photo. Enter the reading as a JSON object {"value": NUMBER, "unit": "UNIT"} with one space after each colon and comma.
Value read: {"value": 2400, "unit": "rpm"}
